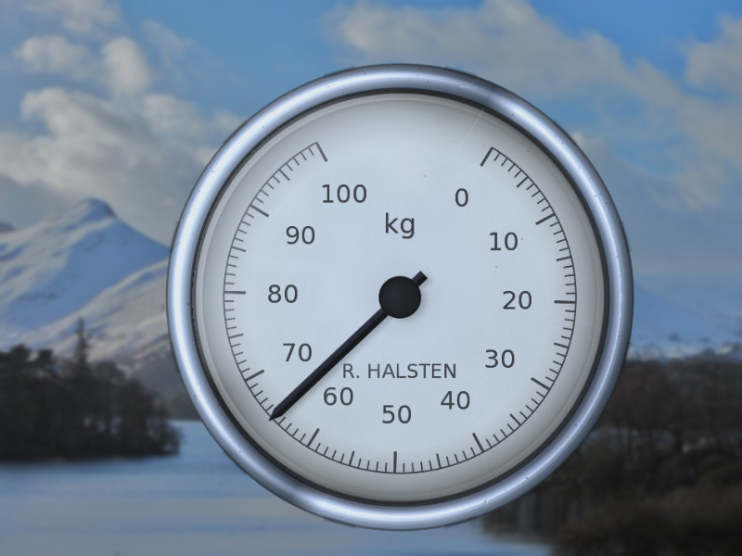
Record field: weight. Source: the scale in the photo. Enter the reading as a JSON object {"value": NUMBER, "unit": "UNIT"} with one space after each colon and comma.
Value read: {"value": 65, "unit": "kg"}
